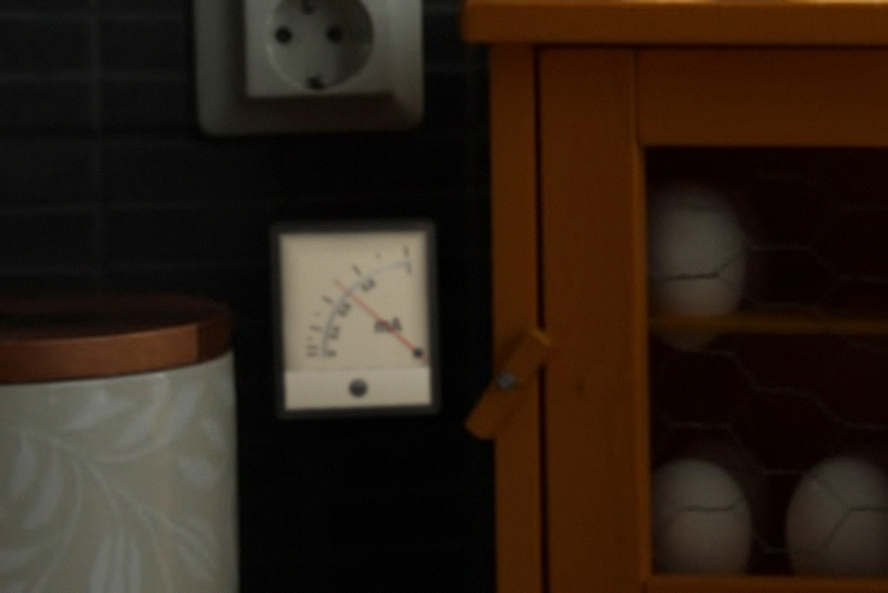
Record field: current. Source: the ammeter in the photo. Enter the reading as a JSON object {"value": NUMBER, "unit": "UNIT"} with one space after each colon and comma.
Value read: {"value": 0.7, "unit": "mA"}
